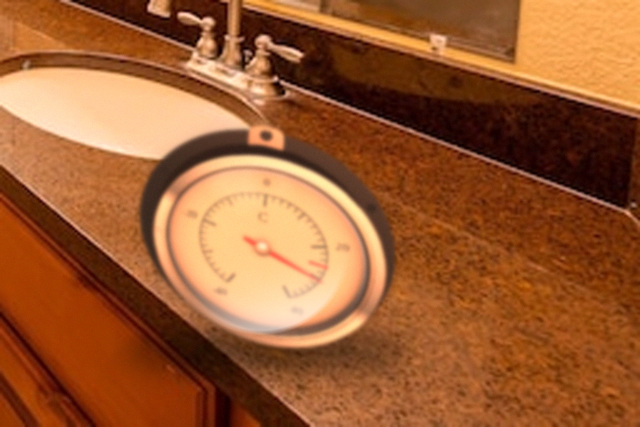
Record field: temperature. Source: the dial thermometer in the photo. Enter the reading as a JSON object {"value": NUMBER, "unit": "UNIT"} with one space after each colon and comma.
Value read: {"value": 30, "unit": "°C"}
